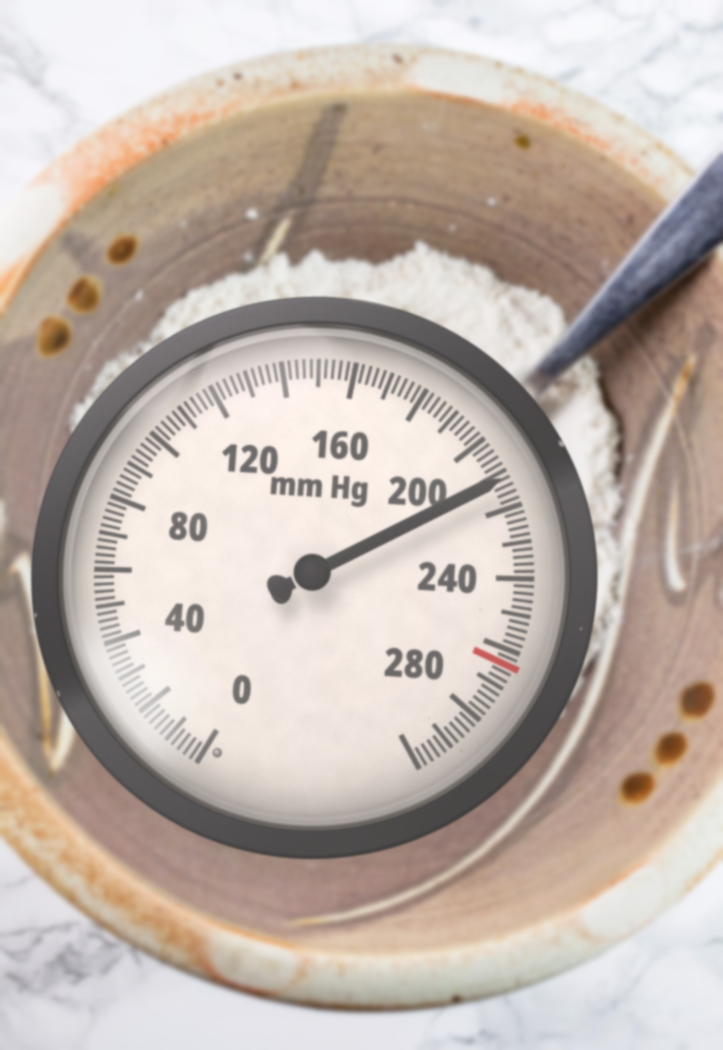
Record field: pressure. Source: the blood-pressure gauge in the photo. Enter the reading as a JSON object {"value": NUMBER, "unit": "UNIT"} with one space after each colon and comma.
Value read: {"value": 212, "unit": "mmHg"}
